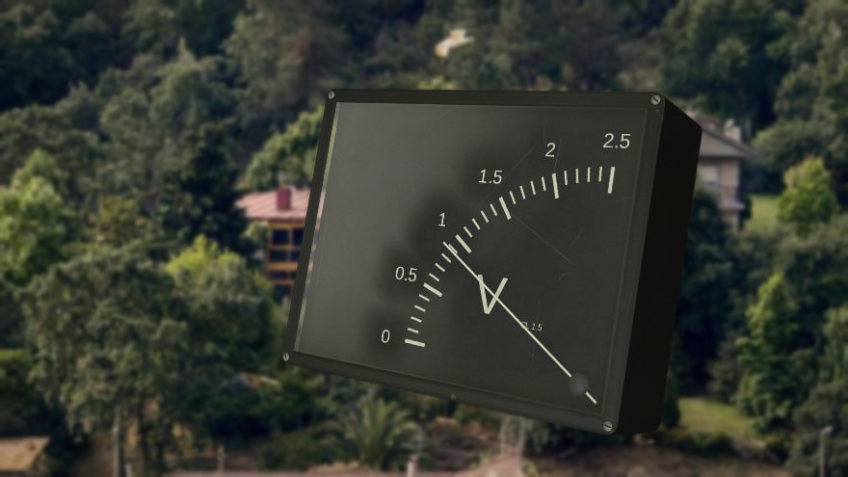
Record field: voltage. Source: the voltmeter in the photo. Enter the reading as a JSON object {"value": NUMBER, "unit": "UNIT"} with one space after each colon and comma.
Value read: {"value": 0.9, "unit": "V"}
